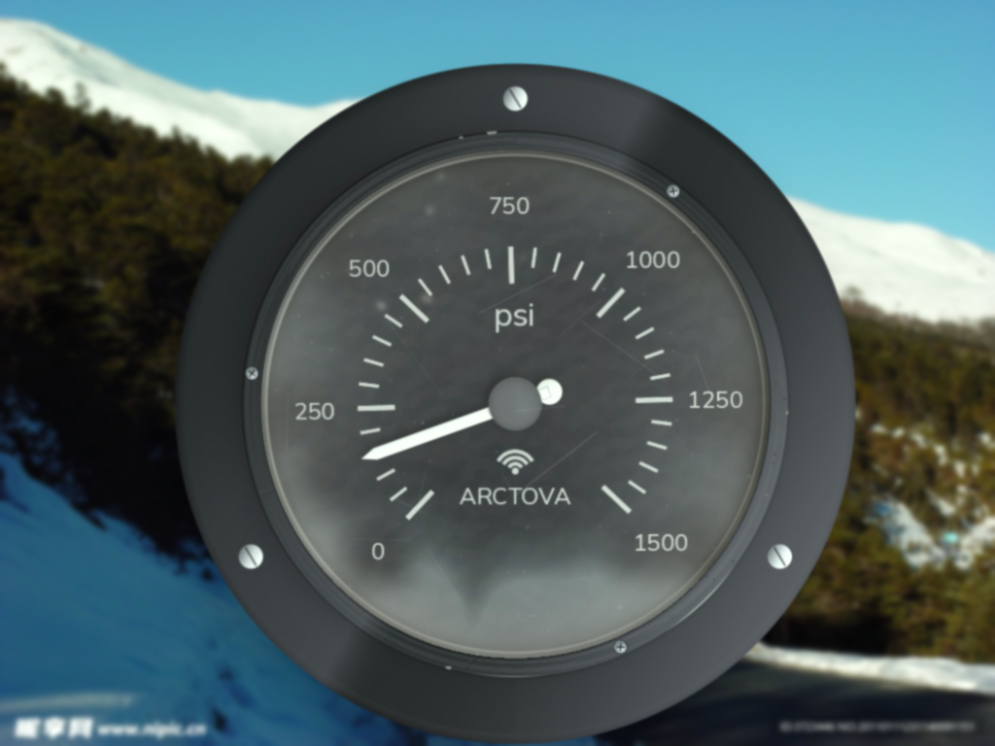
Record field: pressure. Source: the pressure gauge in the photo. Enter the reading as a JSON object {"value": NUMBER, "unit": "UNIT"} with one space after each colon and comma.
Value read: {"value": 150, "unit": "psi"}
